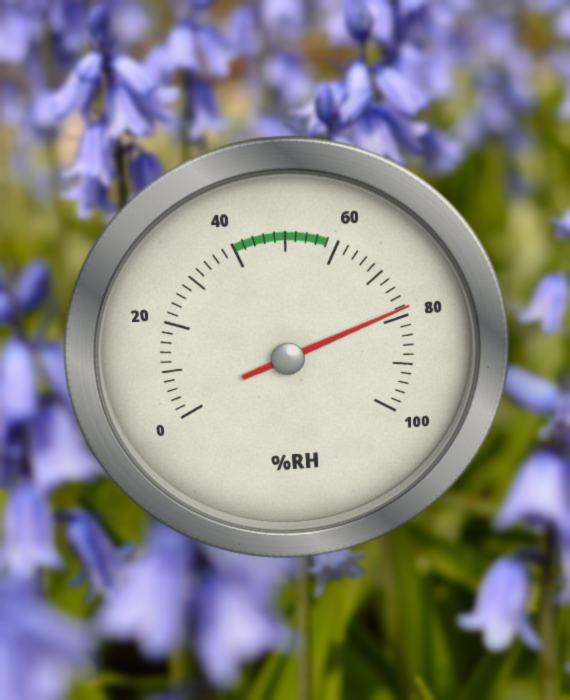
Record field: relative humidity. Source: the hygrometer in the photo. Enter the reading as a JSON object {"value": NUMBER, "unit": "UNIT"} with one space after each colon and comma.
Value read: {"value": 78, "unit": "%"}
